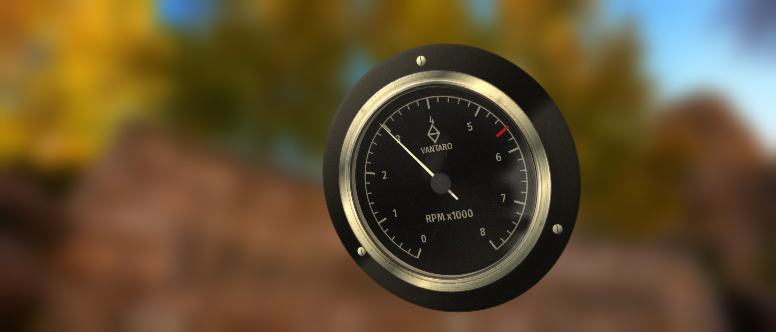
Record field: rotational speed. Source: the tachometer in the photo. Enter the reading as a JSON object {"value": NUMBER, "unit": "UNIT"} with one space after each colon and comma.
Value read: {"value": 3000, "unit": "rpm"}
